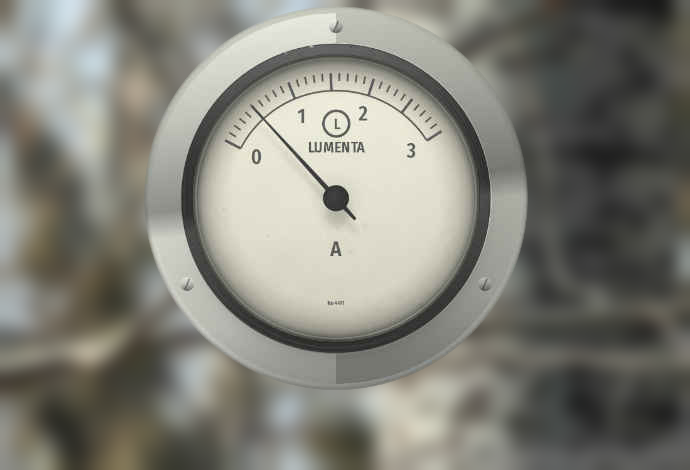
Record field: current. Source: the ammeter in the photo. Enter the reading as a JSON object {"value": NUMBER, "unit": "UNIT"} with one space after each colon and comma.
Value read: {"value": 0.5, "unit": "A"}
